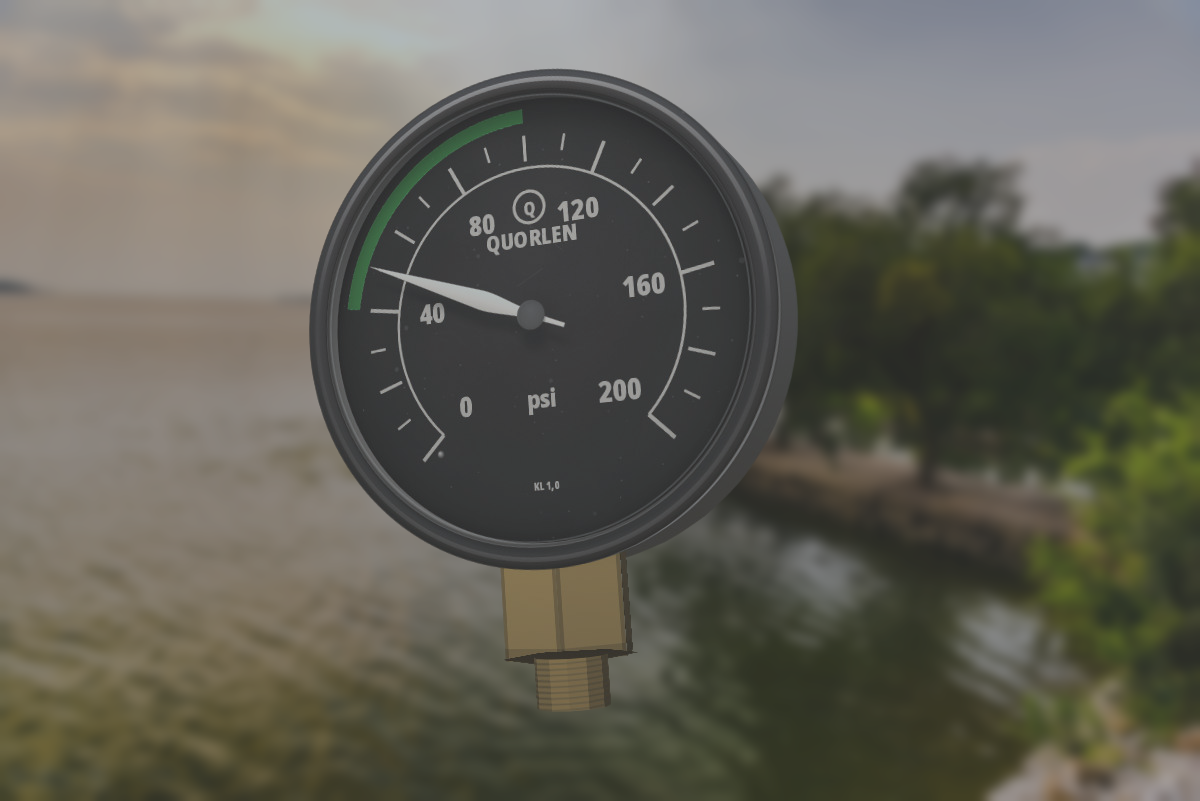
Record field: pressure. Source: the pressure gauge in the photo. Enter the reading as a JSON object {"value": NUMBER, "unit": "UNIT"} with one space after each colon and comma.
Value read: {"value": 50, "unit": "psi"}
